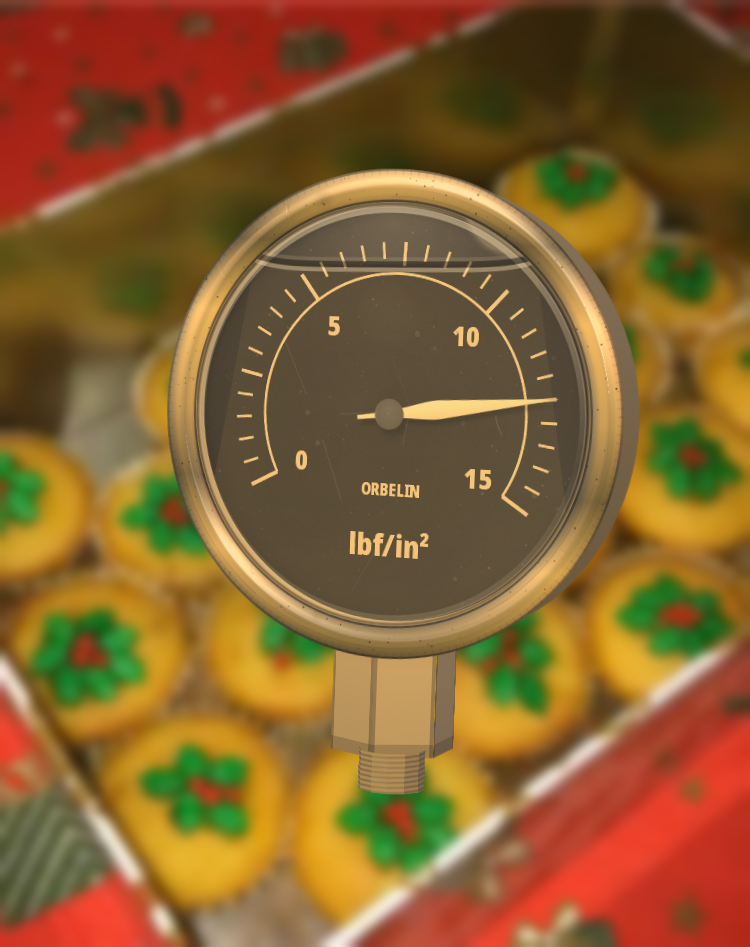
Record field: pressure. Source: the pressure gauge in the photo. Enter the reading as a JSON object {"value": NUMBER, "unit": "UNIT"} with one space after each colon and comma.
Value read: {"value": 12.5, "unit": "psi"}
